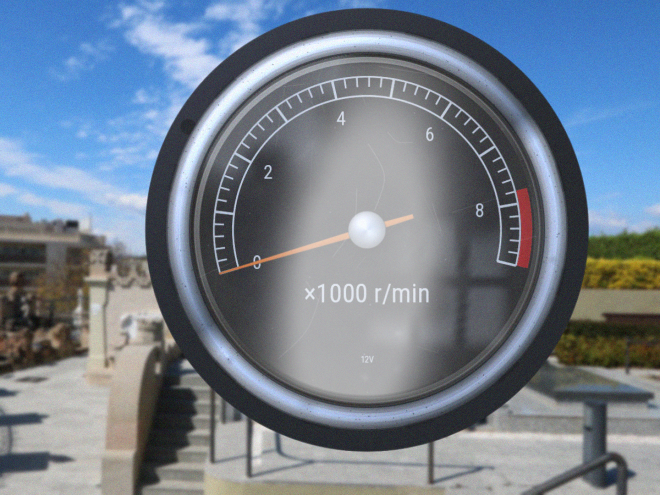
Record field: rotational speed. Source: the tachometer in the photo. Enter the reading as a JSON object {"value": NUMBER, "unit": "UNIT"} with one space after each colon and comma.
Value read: {"value": 0, "unit": "rpm"}
